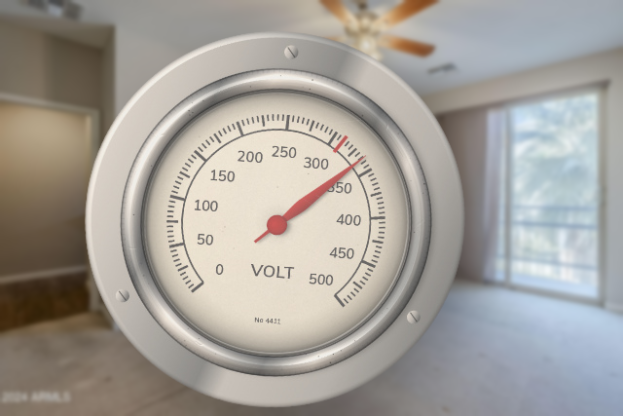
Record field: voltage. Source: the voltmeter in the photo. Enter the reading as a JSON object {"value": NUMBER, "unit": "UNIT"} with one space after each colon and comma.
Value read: {"value": 335, "unit": "V"}
